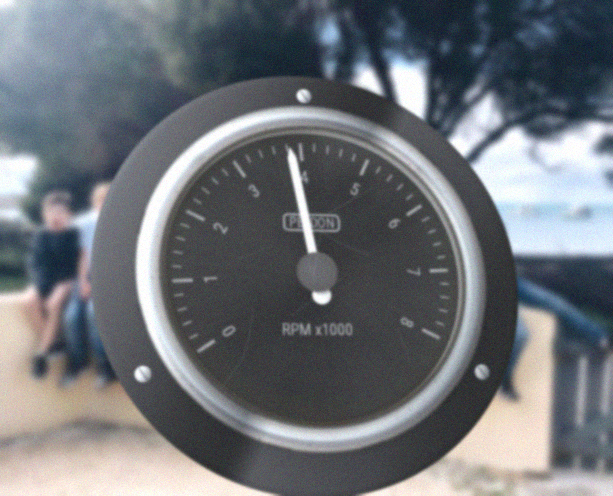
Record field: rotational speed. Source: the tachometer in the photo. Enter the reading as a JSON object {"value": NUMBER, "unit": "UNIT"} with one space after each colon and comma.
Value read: {"value": 3800, "unit": "rpm"}
